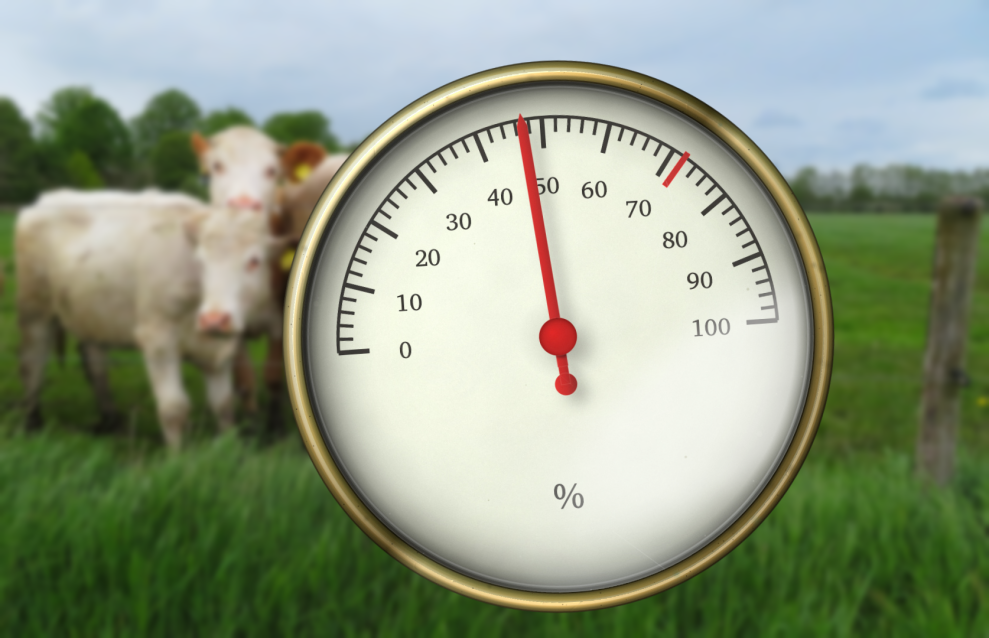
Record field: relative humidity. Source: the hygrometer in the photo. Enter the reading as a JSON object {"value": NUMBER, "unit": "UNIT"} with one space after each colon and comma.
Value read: {"value": 47, "unit": "%"}
